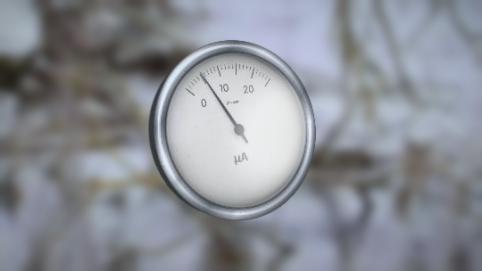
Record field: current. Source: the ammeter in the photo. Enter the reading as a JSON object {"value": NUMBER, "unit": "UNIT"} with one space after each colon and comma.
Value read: {"value": 5, "unit": "µA"}
